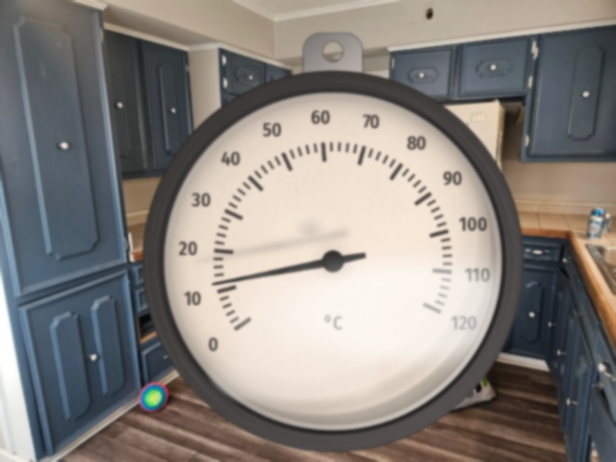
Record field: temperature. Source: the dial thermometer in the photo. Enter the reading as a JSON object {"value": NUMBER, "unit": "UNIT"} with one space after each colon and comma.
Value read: {"value": 12, "unit": "°C"}
